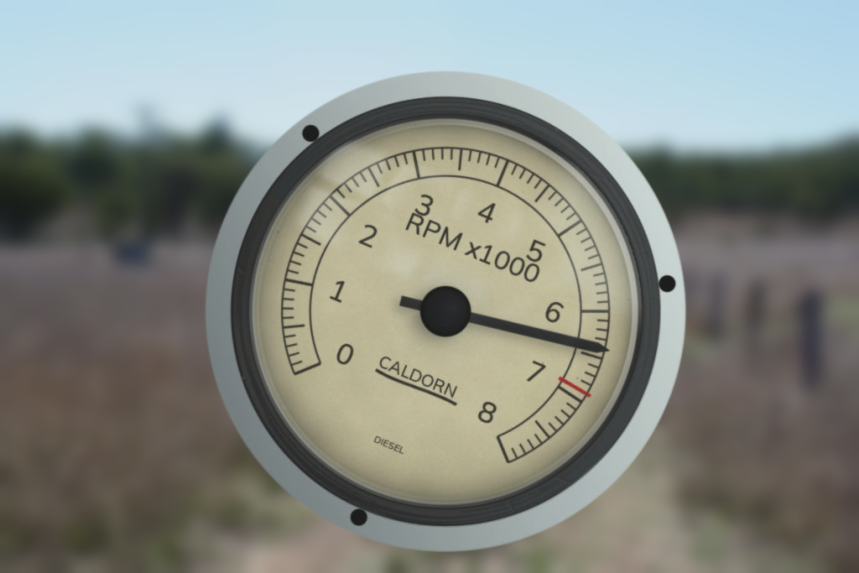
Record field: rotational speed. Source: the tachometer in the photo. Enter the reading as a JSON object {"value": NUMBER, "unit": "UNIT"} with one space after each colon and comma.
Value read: {"value": 6400, "unit": "rpm"}
